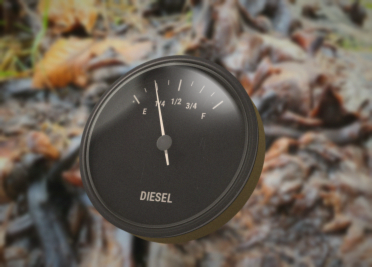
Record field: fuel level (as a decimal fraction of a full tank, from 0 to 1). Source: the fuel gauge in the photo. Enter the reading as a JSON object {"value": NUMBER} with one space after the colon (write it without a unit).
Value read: {"value": 0.25}
